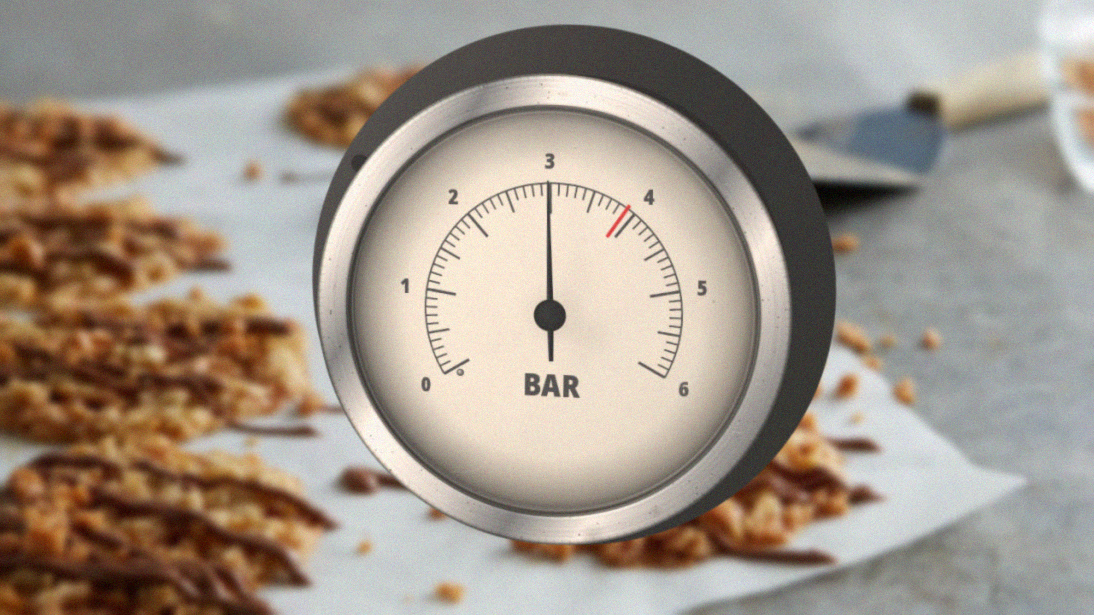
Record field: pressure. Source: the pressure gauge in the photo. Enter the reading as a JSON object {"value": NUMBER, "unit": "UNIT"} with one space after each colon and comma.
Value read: {"value": 3, "unit": "bar"}
